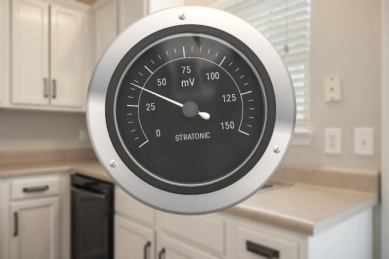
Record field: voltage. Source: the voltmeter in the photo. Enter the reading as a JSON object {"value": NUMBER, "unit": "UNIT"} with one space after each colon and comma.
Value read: {"value": 37.5, "unit": "mV"}
